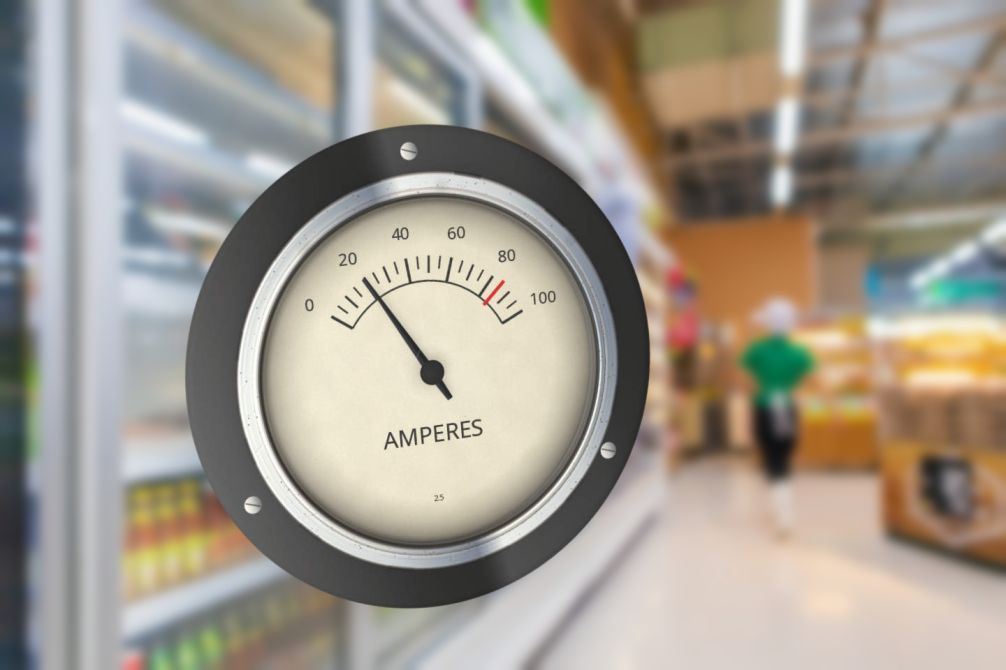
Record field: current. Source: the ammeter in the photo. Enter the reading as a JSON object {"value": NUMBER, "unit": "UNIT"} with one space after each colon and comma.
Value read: {"value": 20, "unit": "A"}
